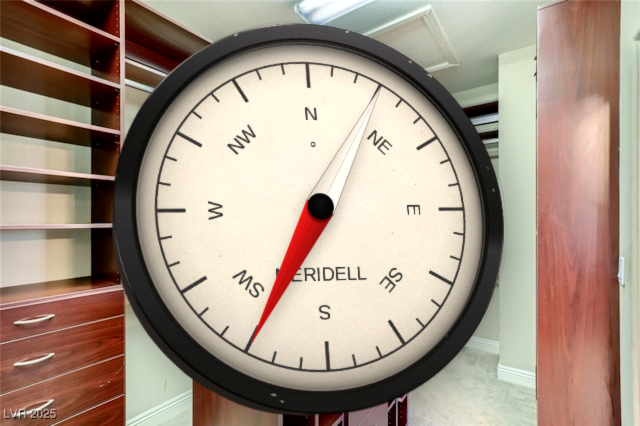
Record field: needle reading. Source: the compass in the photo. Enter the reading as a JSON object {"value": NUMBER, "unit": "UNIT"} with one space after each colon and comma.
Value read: {"value": 210, "unit": "°"}
